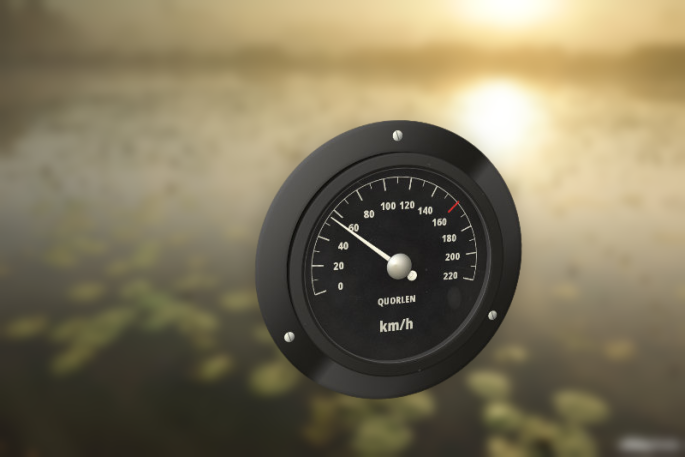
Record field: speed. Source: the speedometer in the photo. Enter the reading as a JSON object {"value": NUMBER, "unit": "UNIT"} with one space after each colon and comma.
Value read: {"value": 55, "unit": "km/h"}
